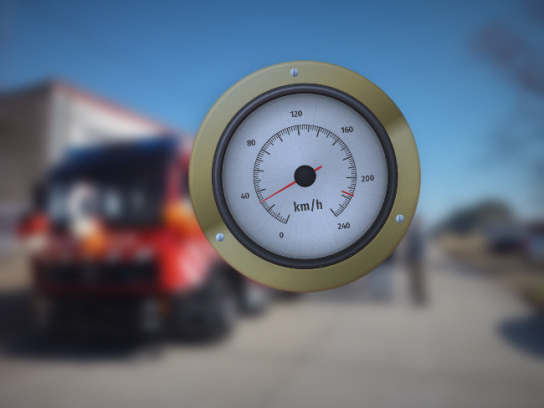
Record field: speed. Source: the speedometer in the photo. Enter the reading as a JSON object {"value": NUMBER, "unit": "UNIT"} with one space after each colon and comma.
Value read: {"value": 30, "unit": "km/h"}
